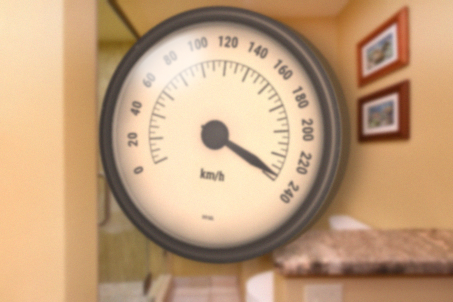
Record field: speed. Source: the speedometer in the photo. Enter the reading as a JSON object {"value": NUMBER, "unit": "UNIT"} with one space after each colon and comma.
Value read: {"value": 235, "unit": "km/h"}
